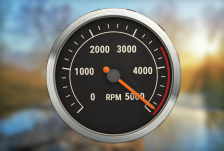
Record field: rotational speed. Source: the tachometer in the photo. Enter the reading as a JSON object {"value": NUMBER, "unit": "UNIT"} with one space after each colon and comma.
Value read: {"value": 4900, "unit": "rpm"}
